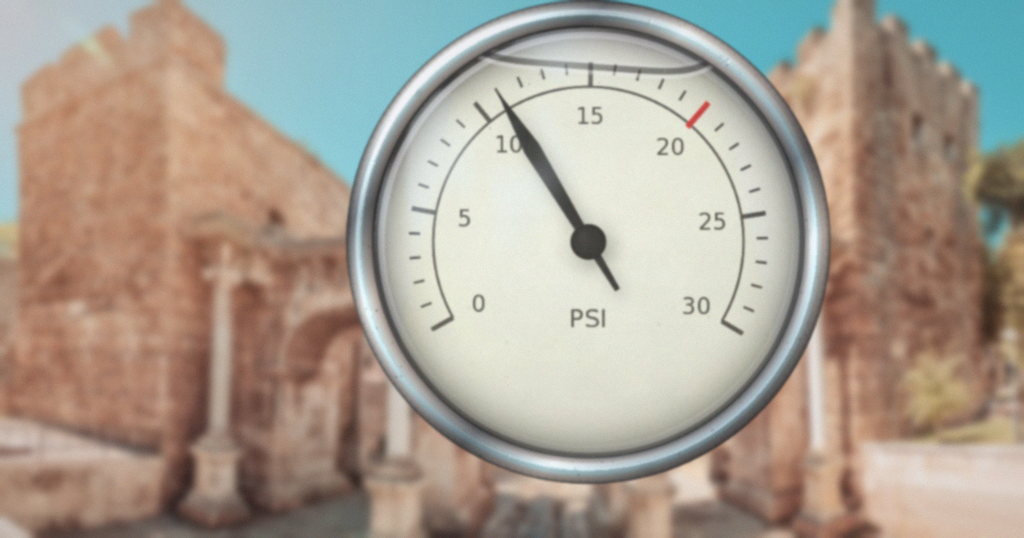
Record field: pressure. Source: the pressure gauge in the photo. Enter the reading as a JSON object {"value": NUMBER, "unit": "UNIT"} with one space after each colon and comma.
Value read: {"value": 11, "unit": "psi"}
